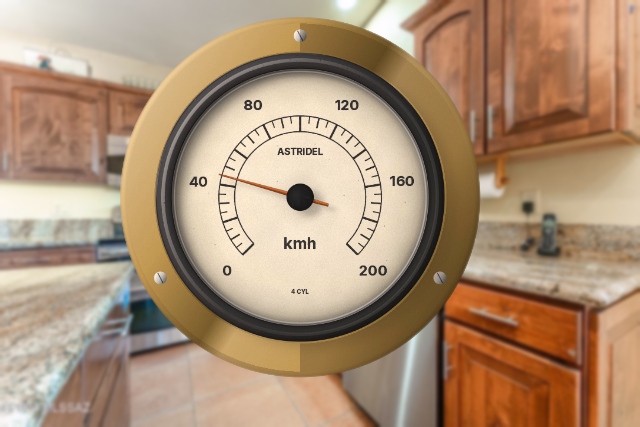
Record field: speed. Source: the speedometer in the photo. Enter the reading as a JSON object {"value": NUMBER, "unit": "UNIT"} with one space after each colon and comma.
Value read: {"value": 45, "unit": "km/h"}
